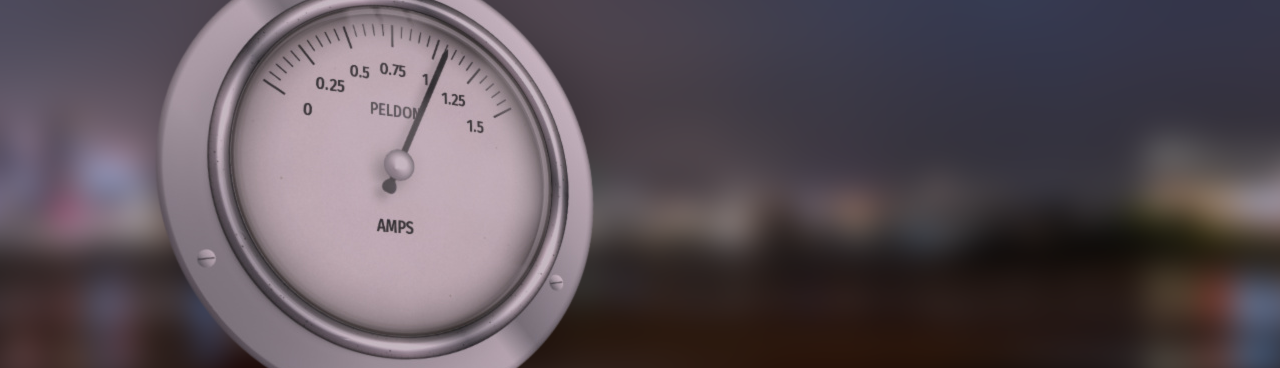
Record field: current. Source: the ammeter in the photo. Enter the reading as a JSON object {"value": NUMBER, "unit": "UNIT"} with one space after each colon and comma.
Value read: {"value": 1.05, "unit": "A"}
